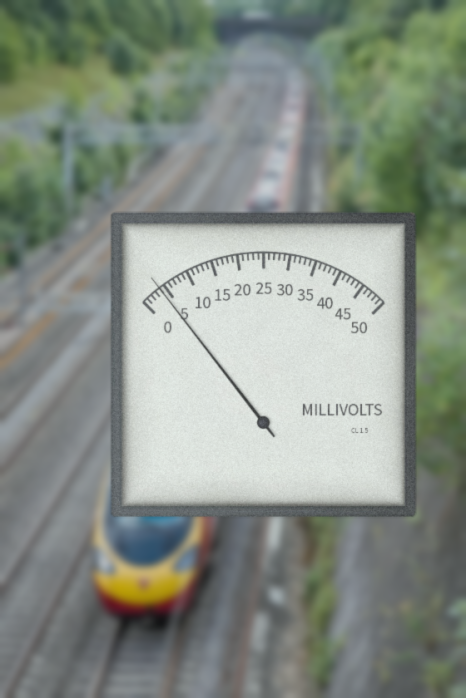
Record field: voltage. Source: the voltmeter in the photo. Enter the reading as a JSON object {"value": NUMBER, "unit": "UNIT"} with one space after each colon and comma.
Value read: {"value": 4, "unit": "mV"}
